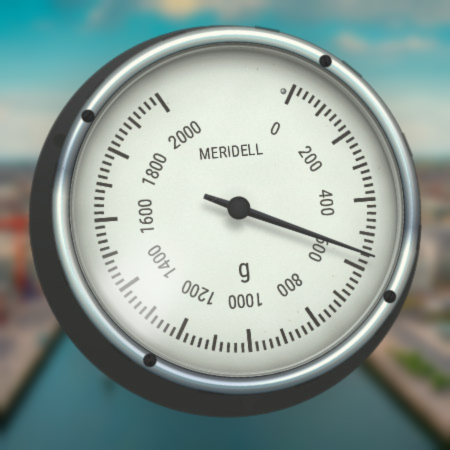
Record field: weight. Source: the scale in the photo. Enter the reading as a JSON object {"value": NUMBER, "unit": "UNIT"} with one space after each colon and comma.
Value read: {"value": 560, "unit": "g"}
